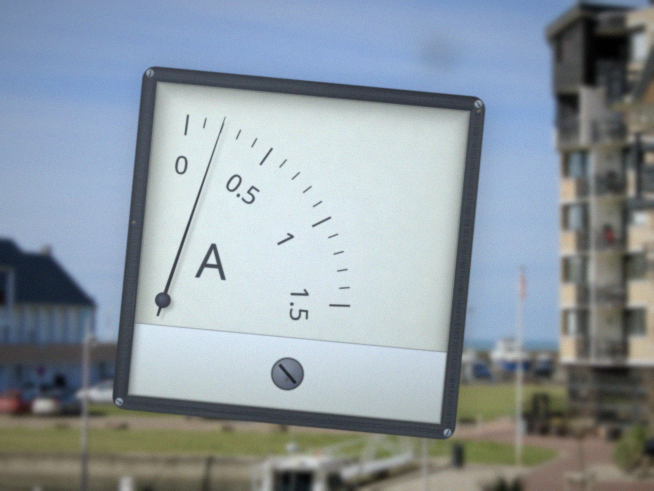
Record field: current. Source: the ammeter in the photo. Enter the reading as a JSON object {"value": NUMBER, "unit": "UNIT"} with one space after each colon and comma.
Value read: {"value": 0.2, "unit": "A"}
